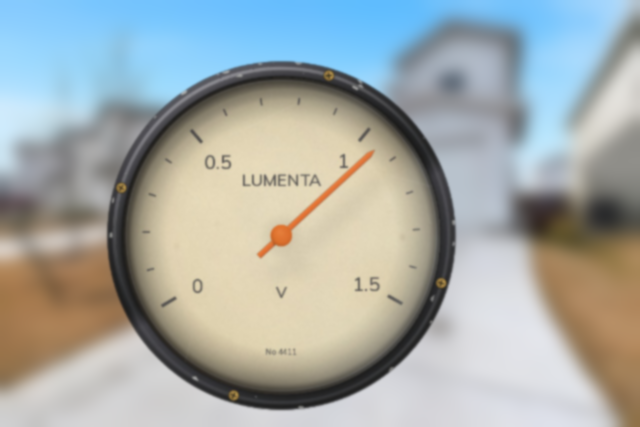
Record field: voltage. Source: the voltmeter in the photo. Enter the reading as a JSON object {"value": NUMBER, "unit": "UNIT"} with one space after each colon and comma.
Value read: {"value": 1.05, "unit": "V"}
